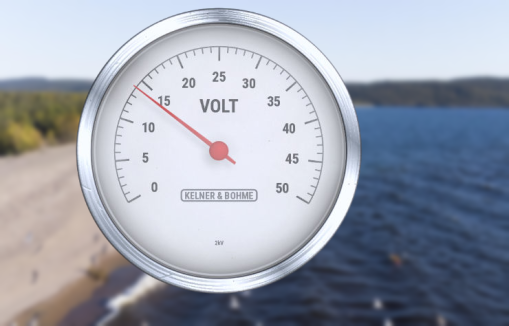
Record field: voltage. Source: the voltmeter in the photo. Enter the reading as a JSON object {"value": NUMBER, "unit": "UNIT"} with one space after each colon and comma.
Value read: {"value": 14, "unit": "V"}
